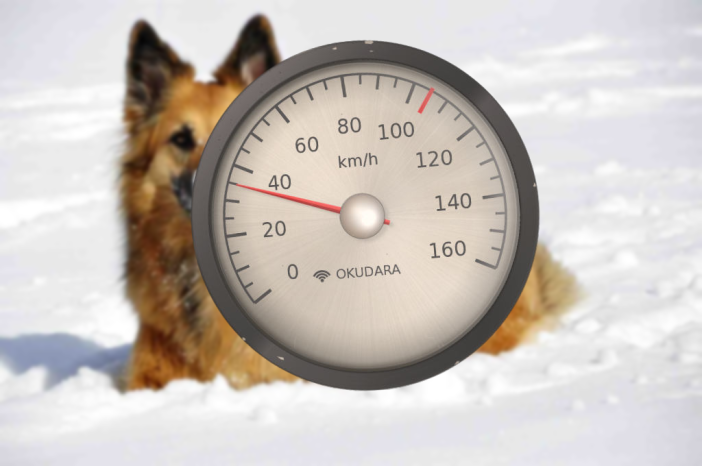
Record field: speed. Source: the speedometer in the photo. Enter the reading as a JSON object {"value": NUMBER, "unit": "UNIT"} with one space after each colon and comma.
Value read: {"value": 35, "unit": "km/h"}
